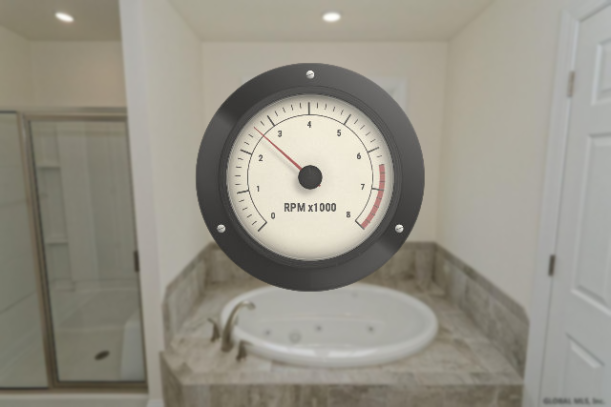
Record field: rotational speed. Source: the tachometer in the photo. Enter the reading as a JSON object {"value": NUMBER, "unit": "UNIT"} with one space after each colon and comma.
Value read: {"value": 2600, "unit": "rpm"}
